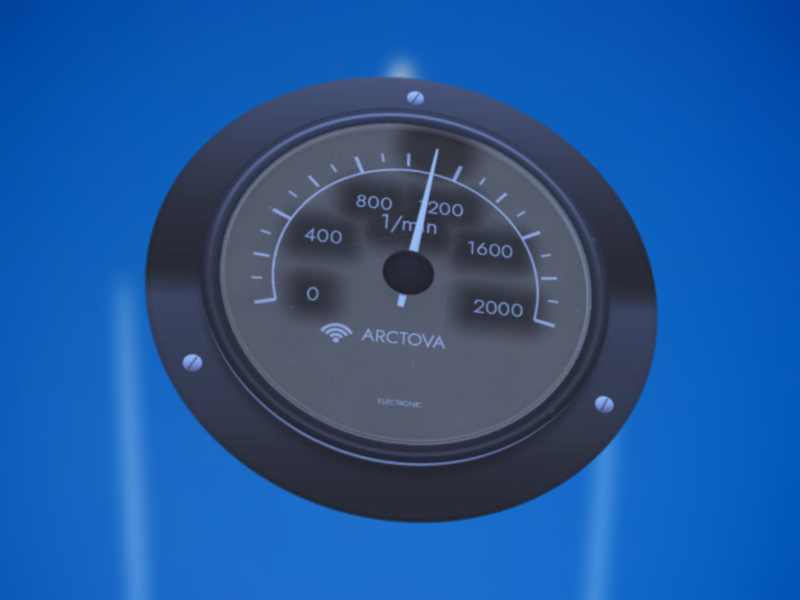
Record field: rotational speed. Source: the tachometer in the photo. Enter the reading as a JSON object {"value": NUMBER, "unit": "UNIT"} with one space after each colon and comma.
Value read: {"value": 1100, "unit": "rpm"}
